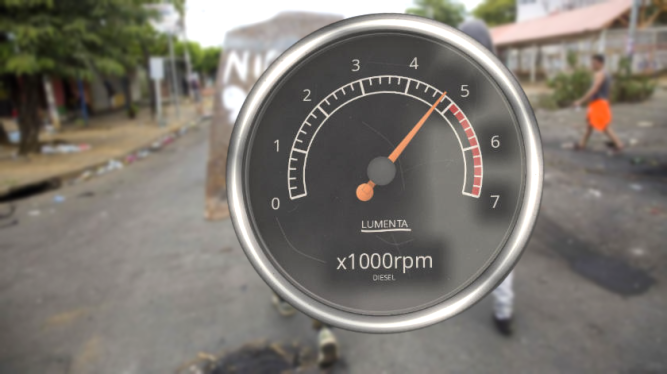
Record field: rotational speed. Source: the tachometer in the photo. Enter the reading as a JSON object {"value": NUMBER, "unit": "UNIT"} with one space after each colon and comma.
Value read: {"value": 4800, "unit": "rpm"}
